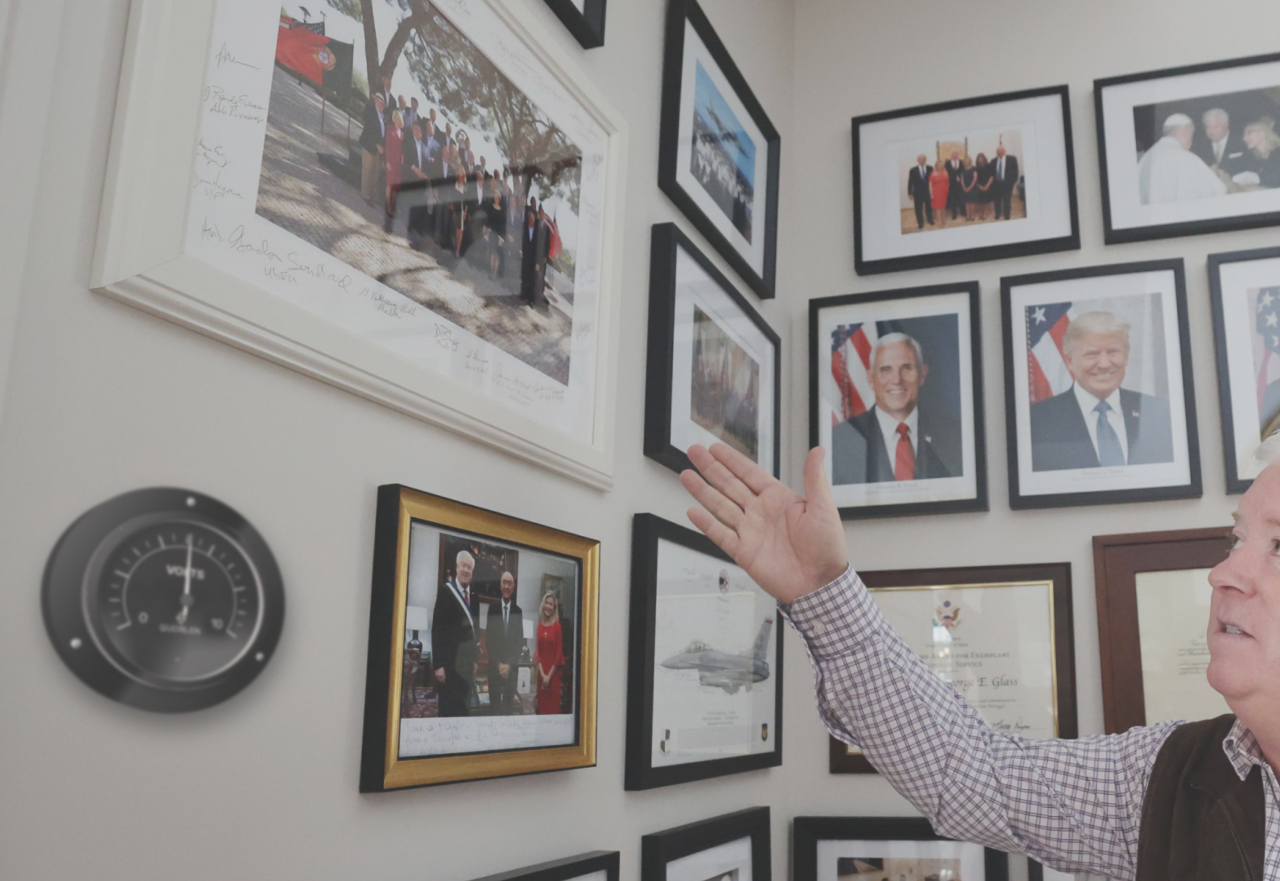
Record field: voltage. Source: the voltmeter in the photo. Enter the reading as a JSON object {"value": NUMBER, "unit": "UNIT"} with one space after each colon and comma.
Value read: {"value": 5, "unit": "V"}
